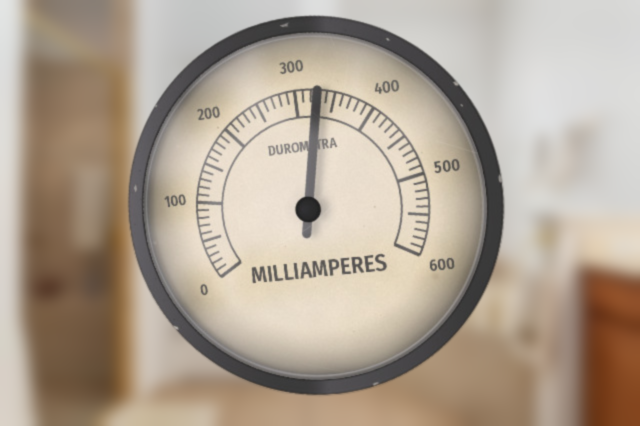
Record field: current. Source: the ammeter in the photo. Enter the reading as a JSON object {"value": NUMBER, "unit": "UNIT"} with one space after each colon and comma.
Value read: {"value": 330, "unit": "mA"}
